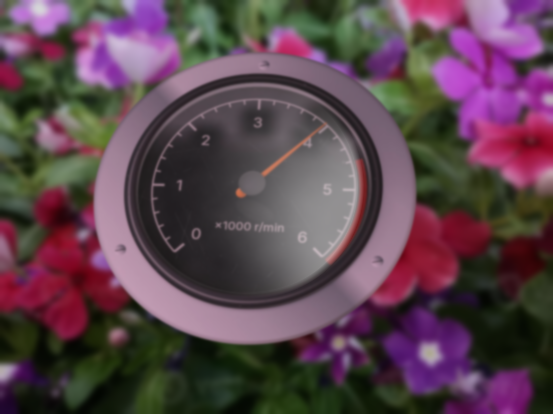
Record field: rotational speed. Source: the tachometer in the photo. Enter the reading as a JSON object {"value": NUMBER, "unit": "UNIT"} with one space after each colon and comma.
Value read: {"value": 4000, "unit": "rpm"}
